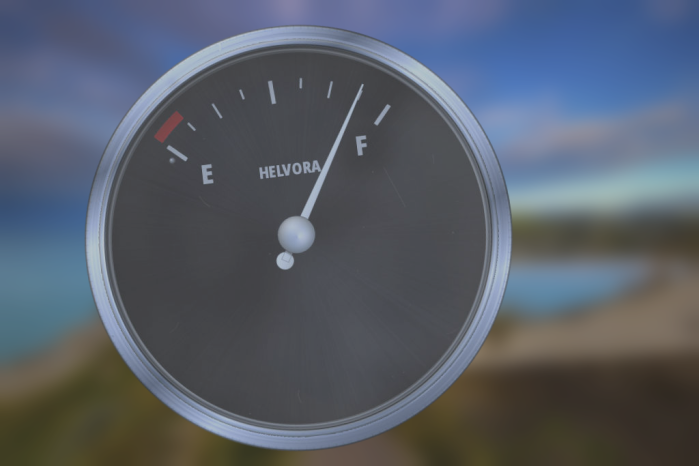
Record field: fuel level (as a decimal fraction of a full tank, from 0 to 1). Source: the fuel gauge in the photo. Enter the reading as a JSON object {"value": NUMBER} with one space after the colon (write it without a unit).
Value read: {"value": 0.875}
